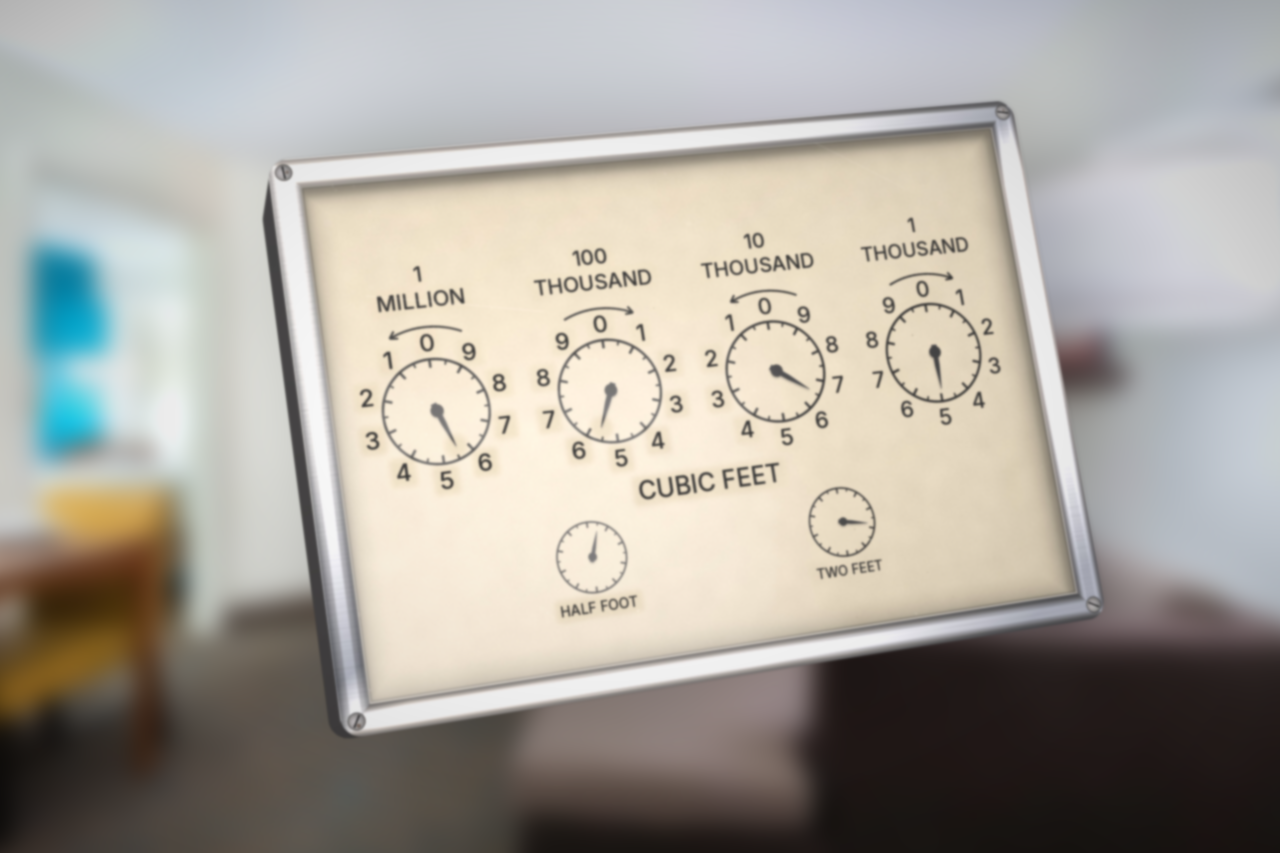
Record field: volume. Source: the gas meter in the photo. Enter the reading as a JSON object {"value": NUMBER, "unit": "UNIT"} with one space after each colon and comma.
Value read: {"value": 556500, "unit": "ft³"}
